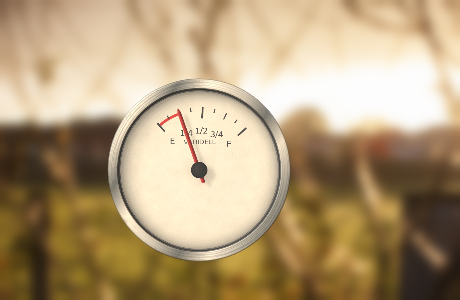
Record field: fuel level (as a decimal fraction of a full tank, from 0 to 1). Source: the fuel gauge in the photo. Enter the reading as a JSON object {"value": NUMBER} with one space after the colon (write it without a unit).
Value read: {"value": 0.25}
